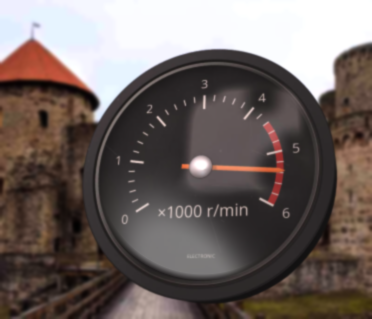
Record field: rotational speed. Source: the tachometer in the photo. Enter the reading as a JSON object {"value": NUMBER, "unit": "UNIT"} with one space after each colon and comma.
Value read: {"value": 5400, "unit": "rpm"}
